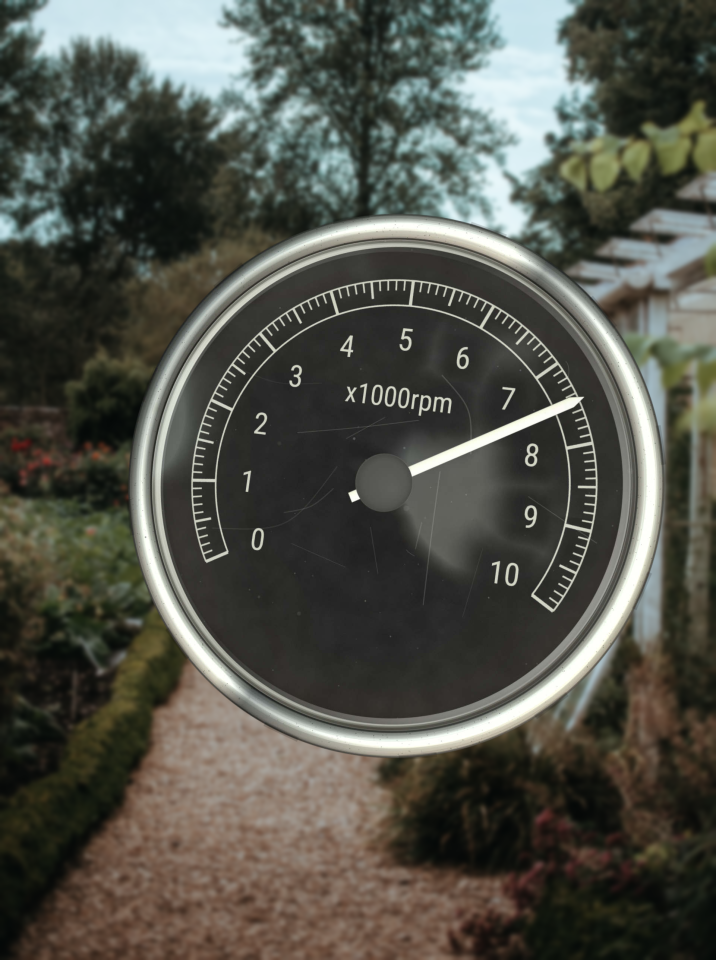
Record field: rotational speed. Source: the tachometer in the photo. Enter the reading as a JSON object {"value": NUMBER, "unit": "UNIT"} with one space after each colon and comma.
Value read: {"value": 7500, "unit": "rpm"}
